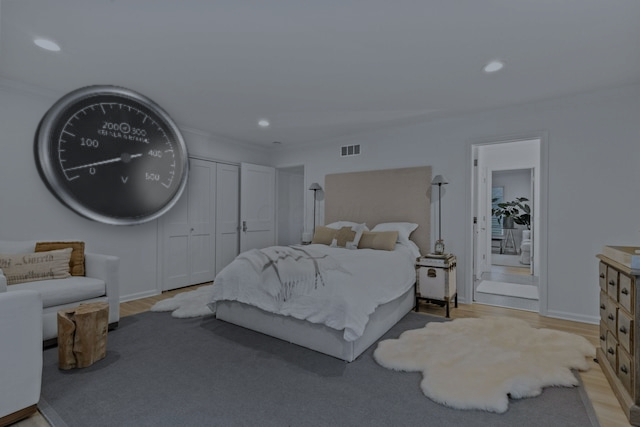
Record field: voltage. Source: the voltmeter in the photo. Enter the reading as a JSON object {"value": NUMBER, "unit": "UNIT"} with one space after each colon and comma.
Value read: {"value": 20, "unit": "V"}
